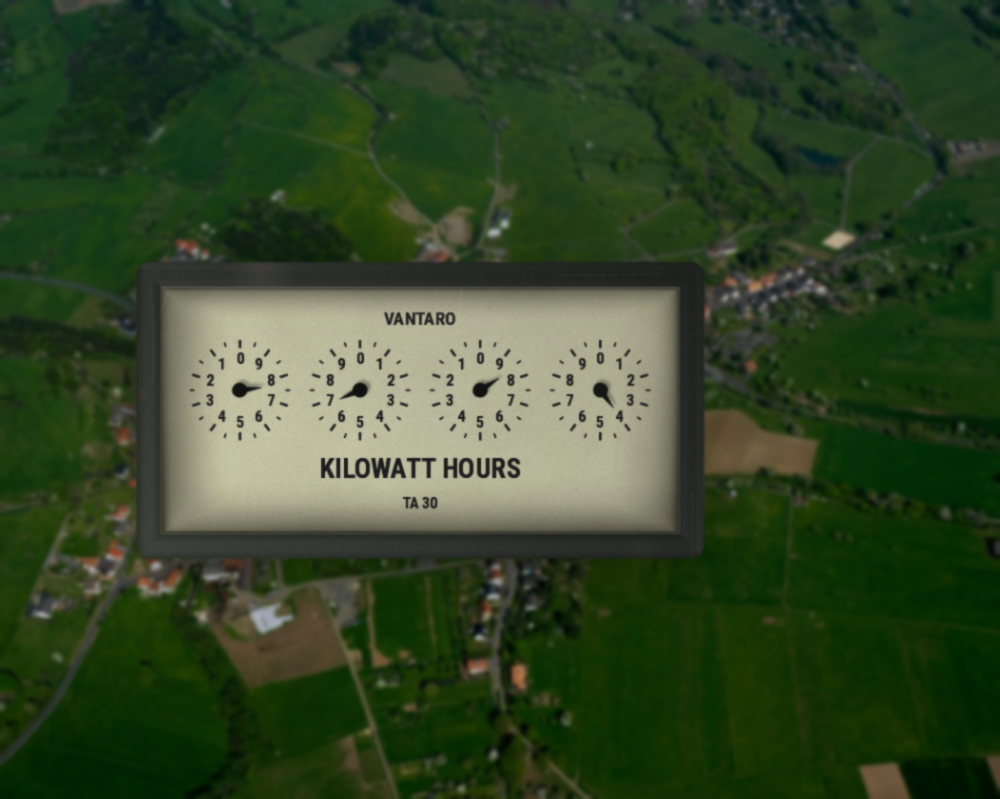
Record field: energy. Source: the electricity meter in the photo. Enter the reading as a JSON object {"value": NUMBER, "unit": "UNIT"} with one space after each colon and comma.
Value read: {"value": 7684, "unit": "kWh"}
